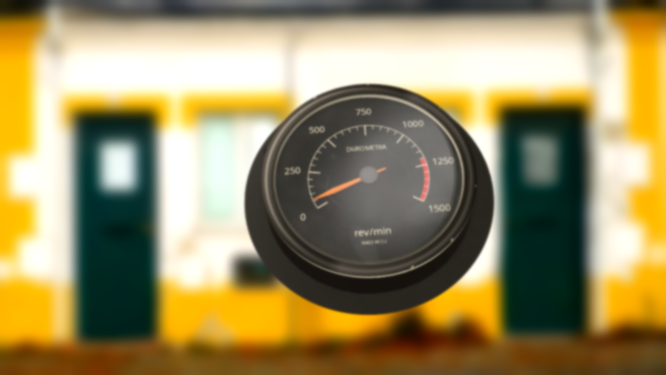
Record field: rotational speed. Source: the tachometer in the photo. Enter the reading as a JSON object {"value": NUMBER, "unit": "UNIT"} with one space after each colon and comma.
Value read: {"value": 50, "unit": "rpm"}
